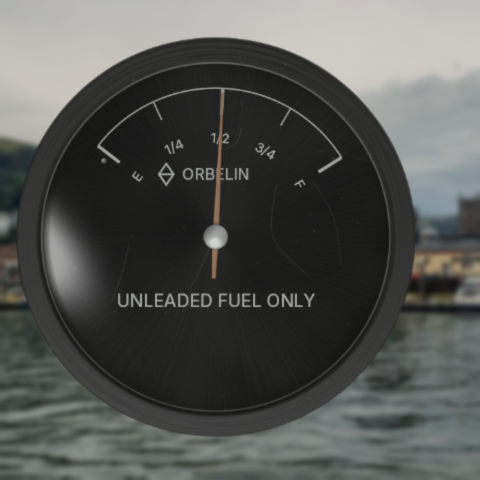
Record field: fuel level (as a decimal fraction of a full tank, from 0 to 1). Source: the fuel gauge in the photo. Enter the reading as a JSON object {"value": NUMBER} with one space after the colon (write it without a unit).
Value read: {"value": 0.5}
